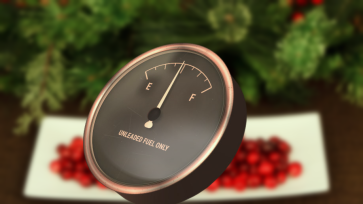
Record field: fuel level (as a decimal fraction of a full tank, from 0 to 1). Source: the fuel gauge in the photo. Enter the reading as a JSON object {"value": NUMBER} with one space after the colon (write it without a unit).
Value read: {"value": 0.5}
